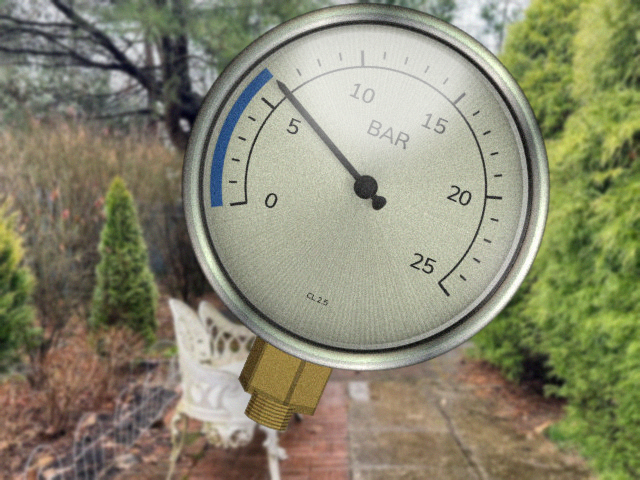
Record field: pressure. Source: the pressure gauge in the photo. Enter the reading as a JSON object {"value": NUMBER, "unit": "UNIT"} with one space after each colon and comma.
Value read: {"value": 6, "unit": "bar"}
